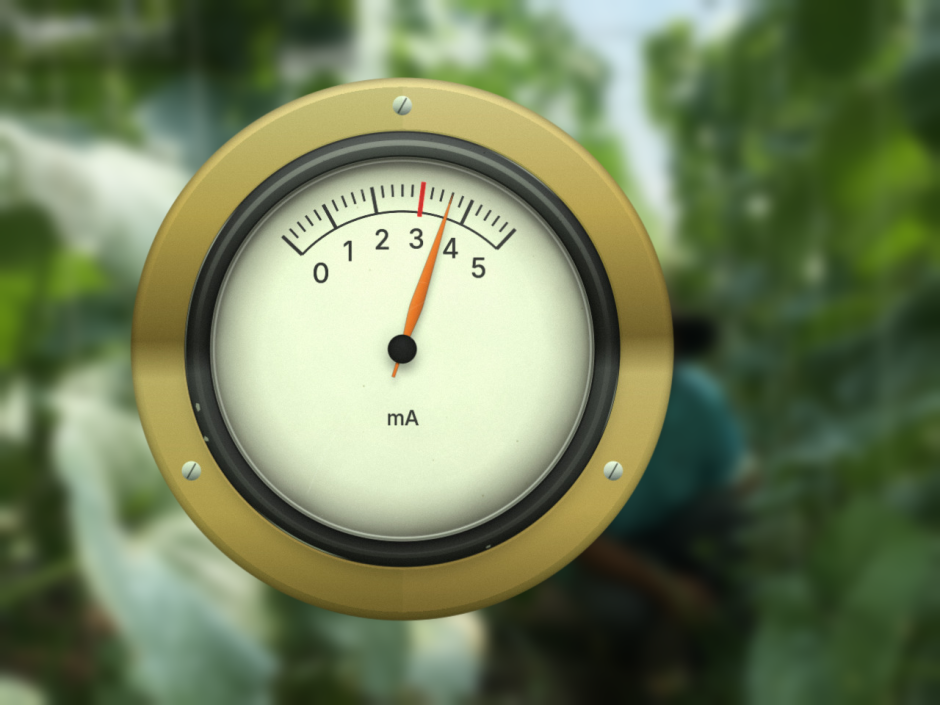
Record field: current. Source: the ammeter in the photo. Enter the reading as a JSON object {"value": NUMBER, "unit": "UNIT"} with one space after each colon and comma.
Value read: {"value": 3.6, "unit": "mA"}
